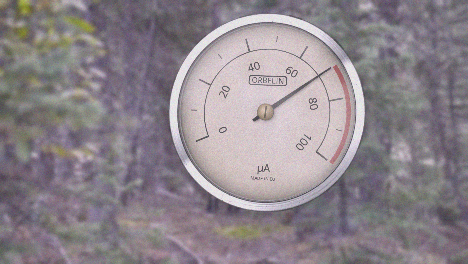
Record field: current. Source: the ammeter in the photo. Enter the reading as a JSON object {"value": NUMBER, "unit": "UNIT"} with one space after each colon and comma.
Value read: {"value": 70, "unit": "µA"}
